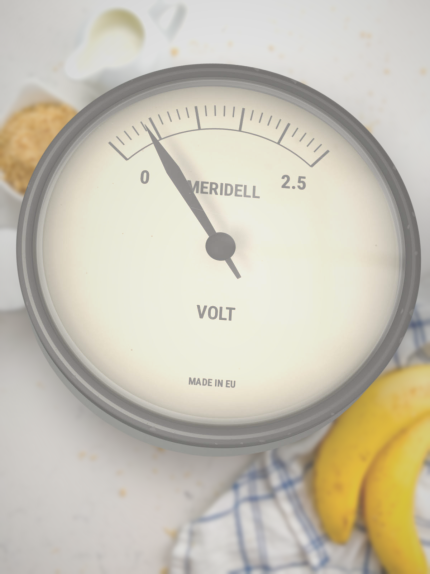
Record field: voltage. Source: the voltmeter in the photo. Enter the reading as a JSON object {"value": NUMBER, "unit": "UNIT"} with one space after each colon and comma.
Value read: {"value": 0.4, "unit": "V"}
